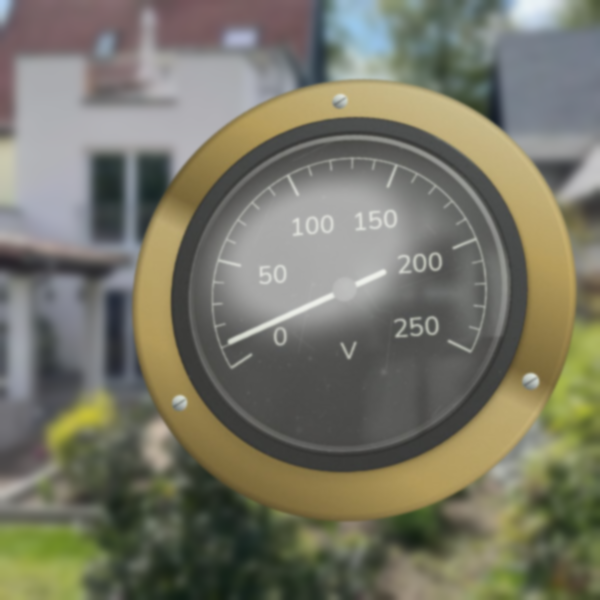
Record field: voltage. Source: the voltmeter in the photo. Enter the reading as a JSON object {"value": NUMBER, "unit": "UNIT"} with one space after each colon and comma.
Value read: {"value": 10, "unit": "V"}
